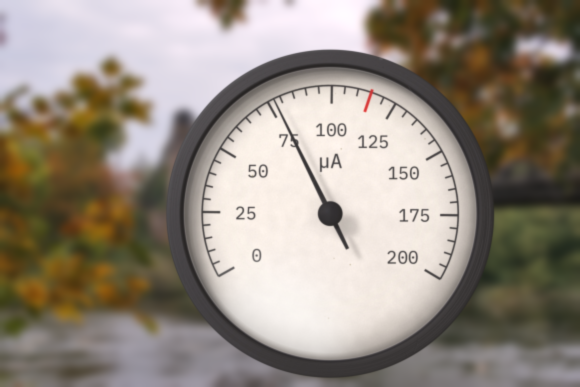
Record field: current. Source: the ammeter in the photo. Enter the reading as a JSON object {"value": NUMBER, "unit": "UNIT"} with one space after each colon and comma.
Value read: {"value": 77.5, "unit": "µA"}
